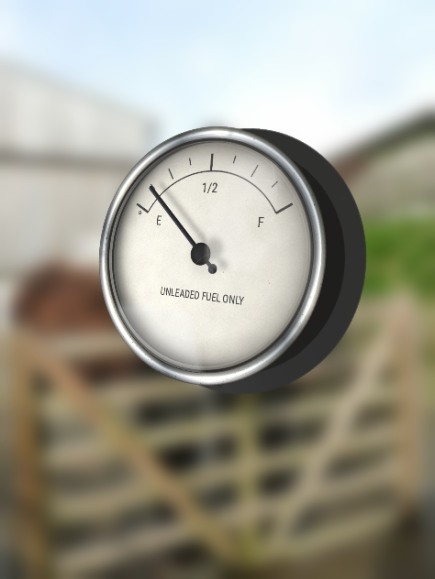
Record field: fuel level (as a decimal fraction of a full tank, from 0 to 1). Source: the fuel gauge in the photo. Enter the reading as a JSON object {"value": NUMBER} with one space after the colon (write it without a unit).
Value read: {"value": 0.125}
